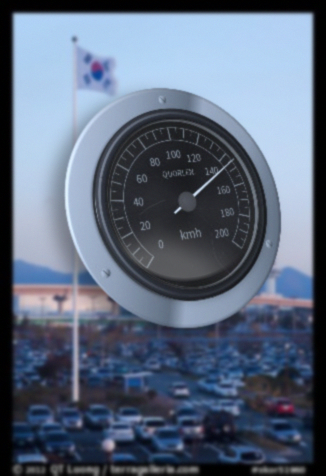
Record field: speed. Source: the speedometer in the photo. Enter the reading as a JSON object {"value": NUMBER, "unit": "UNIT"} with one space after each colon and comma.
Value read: {"value": 145, "unit": "km/h"}
